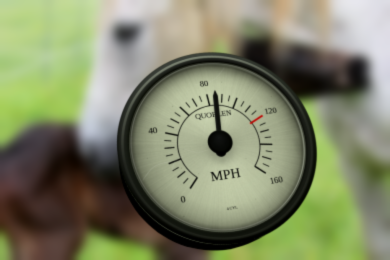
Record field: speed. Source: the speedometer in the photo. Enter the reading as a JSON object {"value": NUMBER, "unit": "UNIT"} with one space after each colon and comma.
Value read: {"value": 85, "unit": "mph"}
